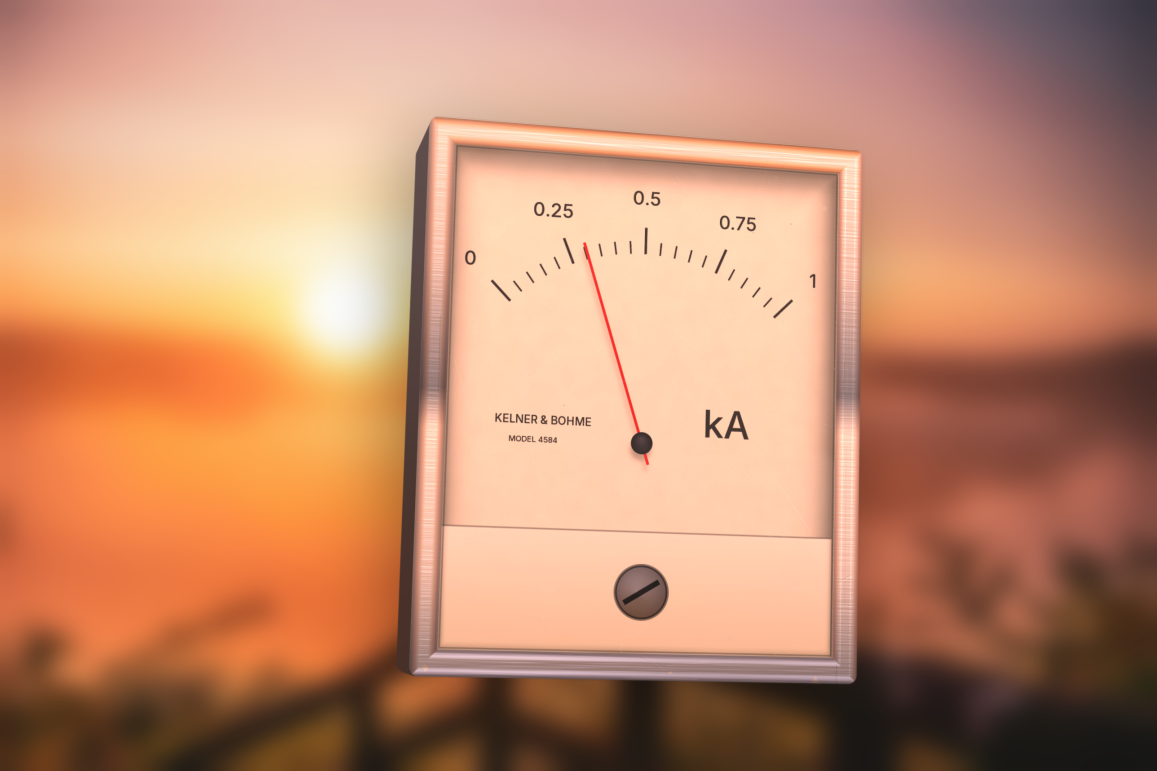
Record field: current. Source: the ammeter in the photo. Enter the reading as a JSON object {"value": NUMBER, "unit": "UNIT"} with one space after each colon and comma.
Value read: {"value": 0.3, "unit": "kA"}
